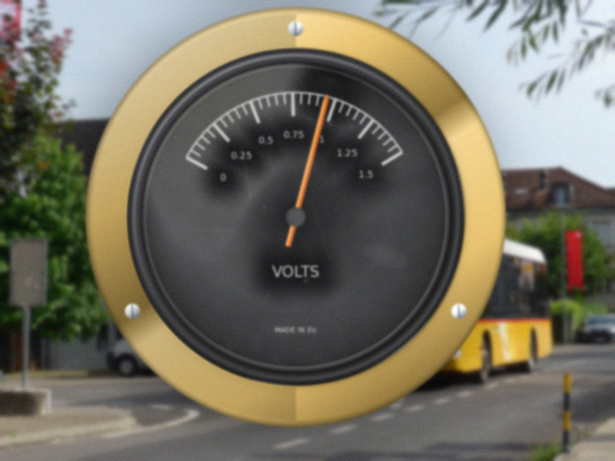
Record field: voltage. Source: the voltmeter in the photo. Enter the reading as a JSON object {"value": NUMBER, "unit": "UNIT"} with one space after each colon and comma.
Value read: {"value": 0.95, "unit": "V"}
